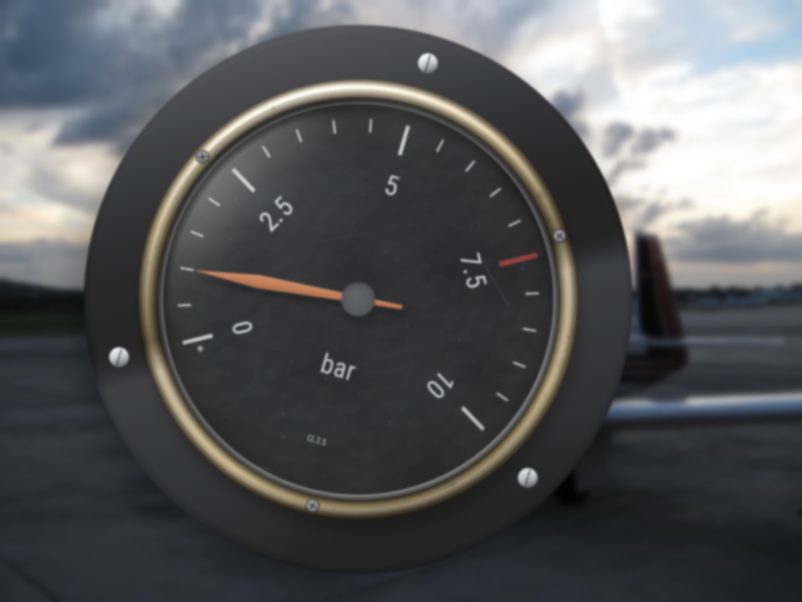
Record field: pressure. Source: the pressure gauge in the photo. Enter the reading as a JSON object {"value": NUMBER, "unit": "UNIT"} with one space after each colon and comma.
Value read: {"value": 1, "unit": "bar"}
